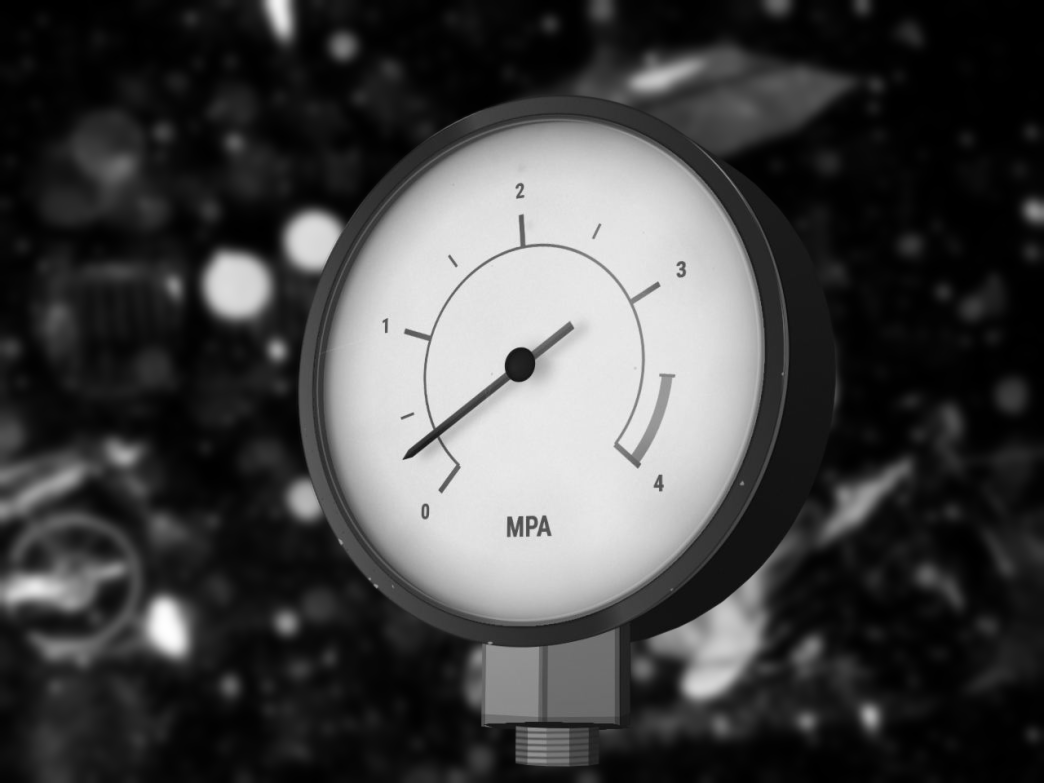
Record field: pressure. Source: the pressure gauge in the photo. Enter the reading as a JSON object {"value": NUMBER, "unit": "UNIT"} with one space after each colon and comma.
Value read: {"value": 0.25, "unit": "MPa"}
